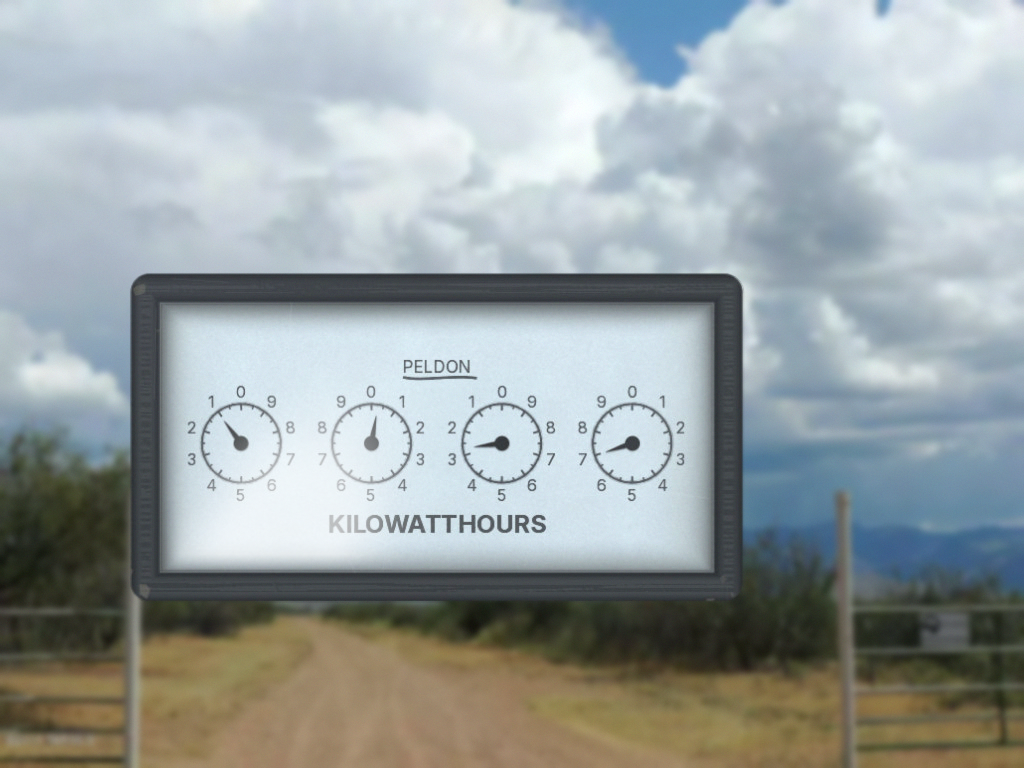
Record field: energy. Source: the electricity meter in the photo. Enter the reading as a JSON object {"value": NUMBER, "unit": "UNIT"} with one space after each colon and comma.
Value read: {"value": 1027, "unit": "kWh"}
